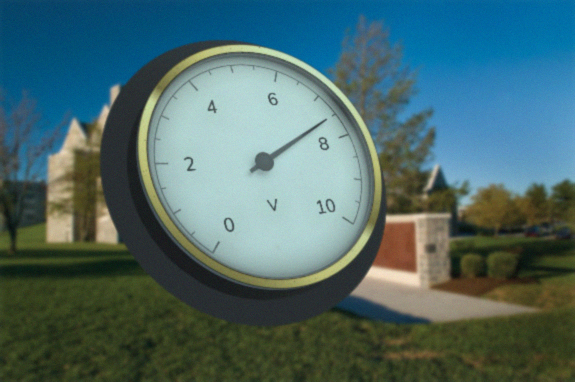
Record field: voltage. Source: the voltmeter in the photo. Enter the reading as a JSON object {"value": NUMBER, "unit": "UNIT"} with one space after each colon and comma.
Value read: {"value": 7.5, "unit": "V"}
